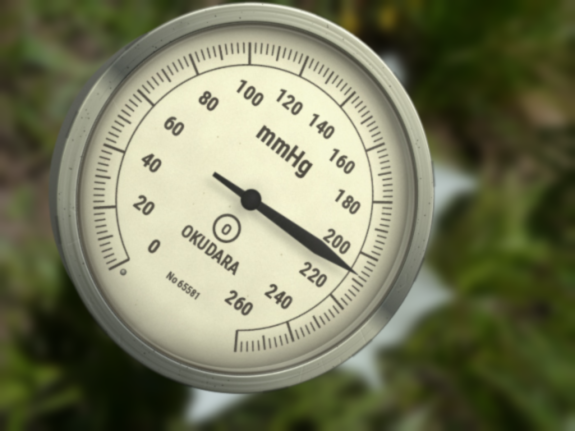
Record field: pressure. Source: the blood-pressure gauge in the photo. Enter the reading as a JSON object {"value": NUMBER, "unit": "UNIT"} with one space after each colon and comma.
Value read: {"value": 208, "unit": "mmHg"}
